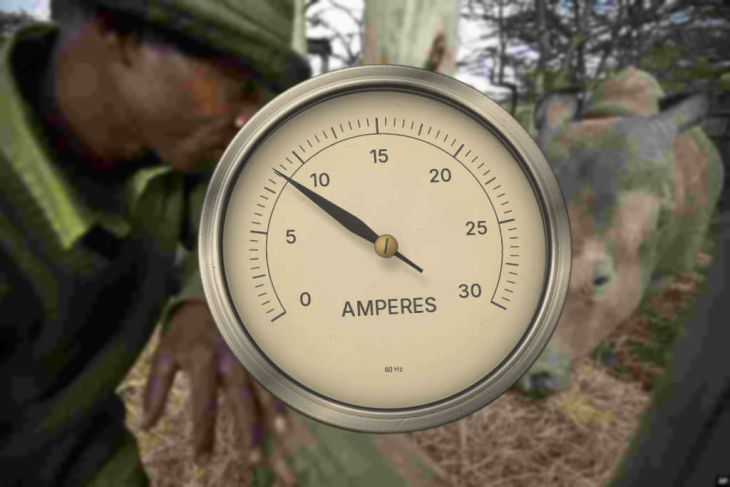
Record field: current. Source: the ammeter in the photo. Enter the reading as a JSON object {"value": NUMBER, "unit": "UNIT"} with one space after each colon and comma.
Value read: {"value": 8.5, "unit": "A"}
